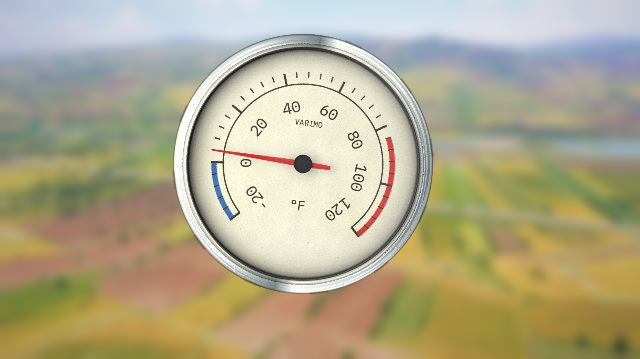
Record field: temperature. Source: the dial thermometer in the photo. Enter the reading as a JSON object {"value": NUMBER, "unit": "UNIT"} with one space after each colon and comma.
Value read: {"value": 4, "unit": "°F"}
